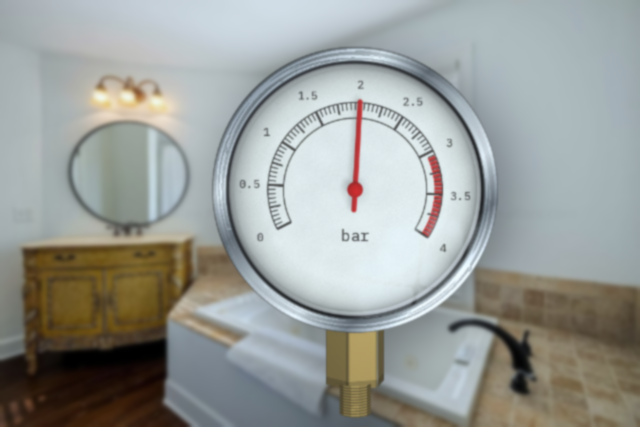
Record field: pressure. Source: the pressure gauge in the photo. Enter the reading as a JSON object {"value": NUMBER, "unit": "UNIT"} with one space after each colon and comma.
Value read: {"value": 2, "unit": "bar"}
